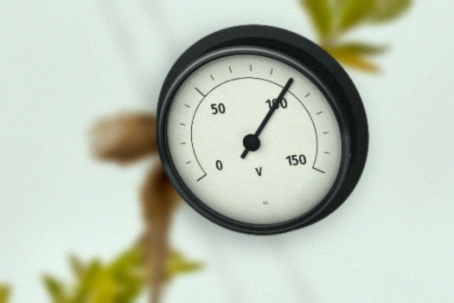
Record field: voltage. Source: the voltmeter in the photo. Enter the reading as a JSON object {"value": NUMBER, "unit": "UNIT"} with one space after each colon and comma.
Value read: {"value": 100, "unit": "V"}
